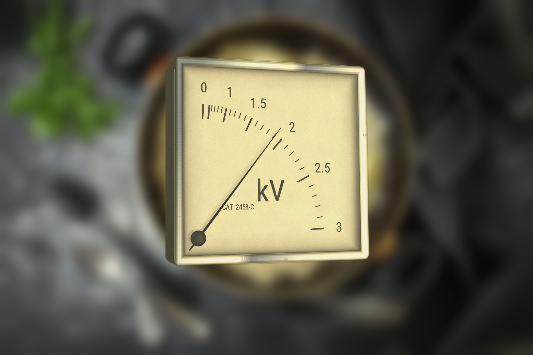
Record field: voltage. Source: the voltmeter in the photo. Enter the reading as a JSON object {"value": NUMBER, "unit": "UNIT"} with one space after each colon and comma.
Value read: {"value": 1.9, "unit": "kV"}
